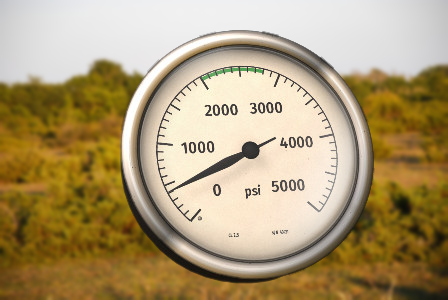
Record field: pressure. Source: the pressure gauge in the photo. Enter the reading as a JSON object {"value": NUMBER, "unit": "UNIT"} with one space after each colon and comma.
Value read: {"value": 400, "unit": "psi"}
